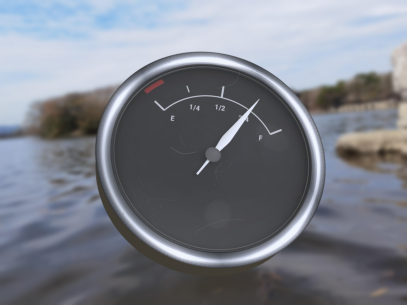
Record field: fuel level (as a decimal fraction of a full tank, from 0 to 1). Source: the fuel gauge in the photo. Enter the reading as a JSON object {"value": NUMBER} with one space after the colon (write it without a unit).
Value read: {"value": 0.75}
